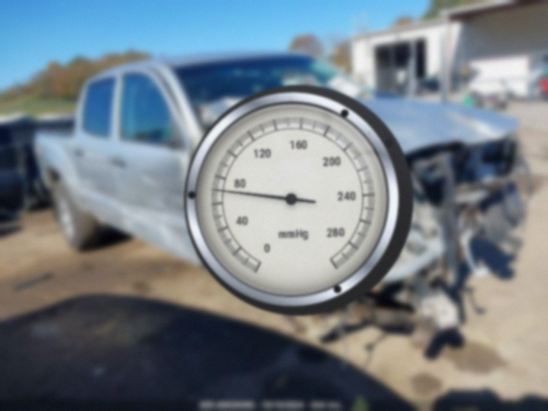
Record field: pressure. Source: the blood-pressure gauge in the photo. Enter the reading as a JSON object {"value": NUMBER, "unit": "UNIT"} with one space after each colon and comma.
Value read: {"value": 70, "unit": "mmHg"}
